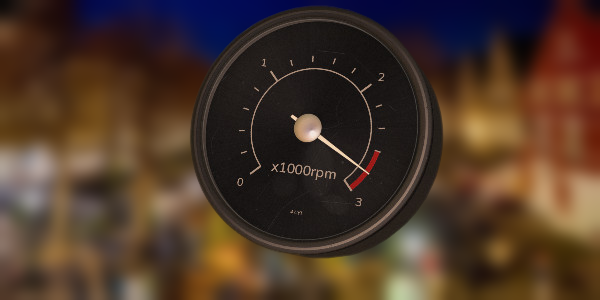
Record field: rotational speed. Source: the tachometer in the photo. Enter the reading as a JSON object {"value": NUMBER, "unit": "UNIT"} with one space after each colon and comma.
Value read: {"value": 2800, "unit": "rpm"}
